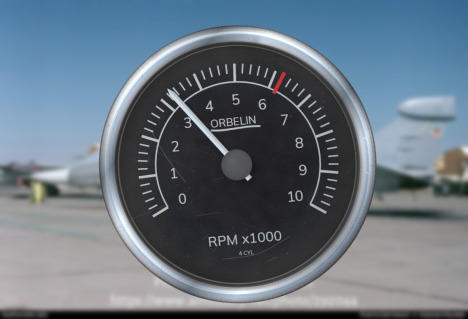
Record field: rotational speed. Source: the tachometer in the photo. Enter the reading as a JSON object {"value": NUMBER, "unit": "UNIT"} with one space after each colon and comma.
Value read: {"value": 3300, "unit": "rpm"}
